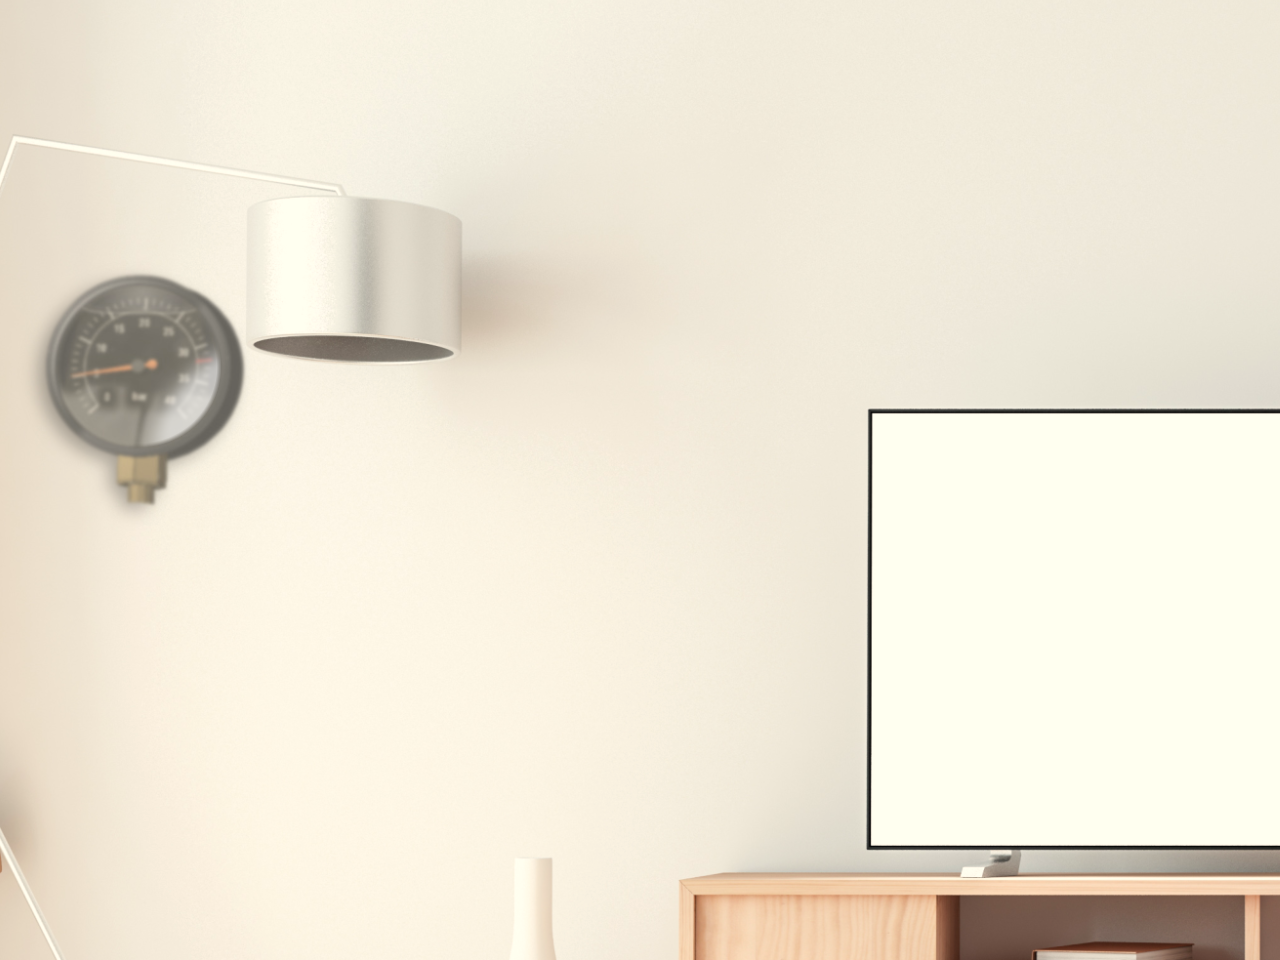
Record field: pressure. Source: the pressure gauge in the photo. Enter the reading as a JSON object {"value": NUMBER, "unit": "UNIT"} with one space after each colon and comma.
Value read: {"value": 5, "unit": "bar"}
